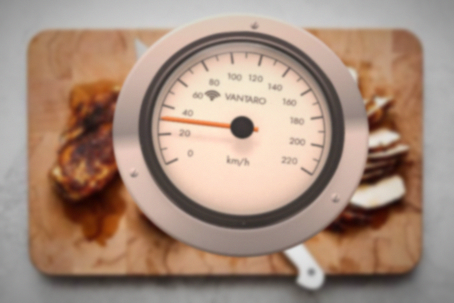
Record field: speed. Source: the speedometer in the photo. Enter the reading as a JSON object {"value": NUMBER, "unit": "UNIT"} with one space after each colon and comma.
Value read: {"value": 30, "unit": "km/h"}
